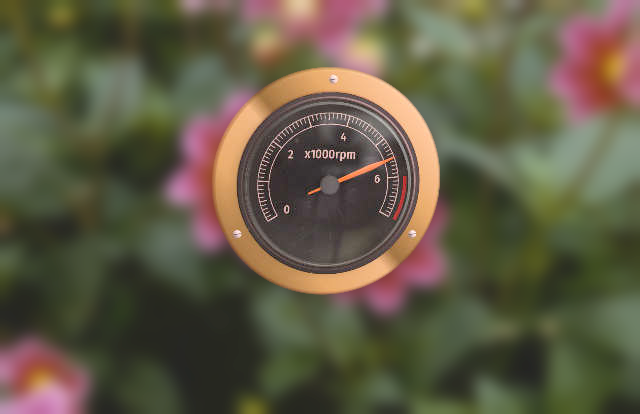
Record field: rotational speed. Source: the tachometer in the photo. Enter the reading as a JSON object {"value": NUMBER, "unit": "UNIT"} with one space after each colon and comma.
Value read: {"value": 5500, "unit": "rpm"}
